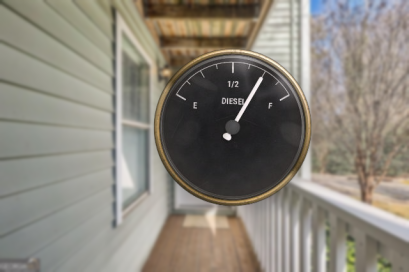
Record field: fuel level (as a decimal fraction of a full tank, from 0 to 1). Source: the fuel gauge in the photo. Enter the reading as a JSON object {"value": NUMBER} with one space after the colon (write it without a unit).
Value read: {"value": 0.75}
